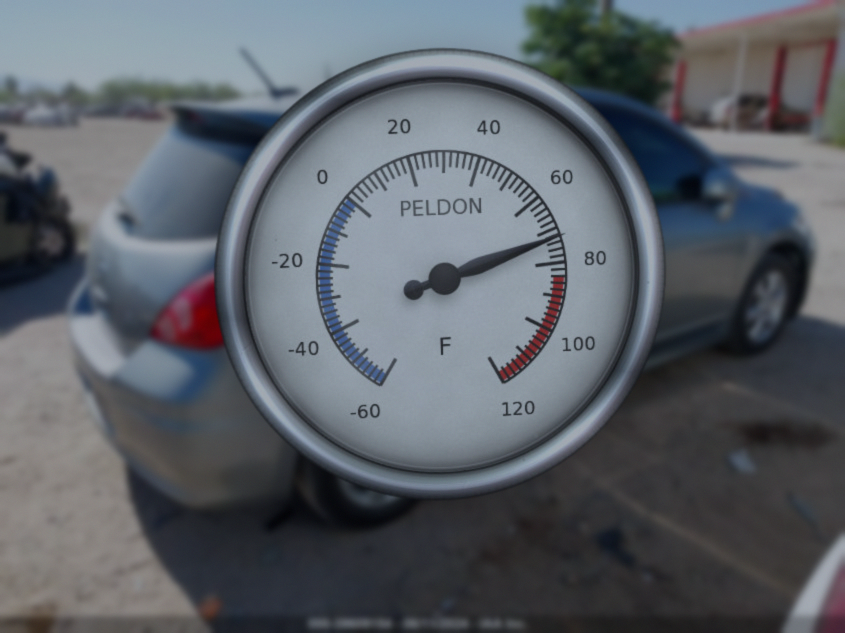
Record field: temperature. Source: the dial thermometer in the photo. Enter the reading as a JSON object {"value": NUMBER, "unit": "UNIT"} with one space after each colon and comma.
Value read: {"value": 72, "unit": "°F"}
